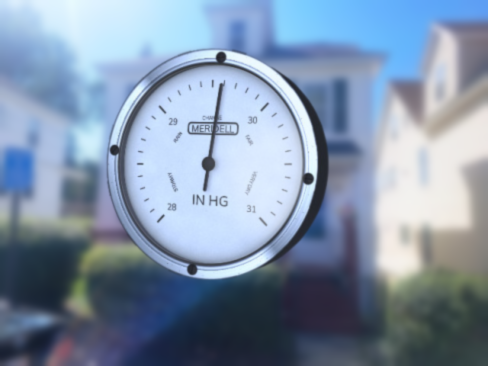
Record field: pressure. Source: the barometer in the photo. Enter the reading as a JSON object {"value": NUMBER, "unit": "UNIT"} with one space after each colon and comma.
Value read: {"value": 29.6, "unit": "inHg"}
